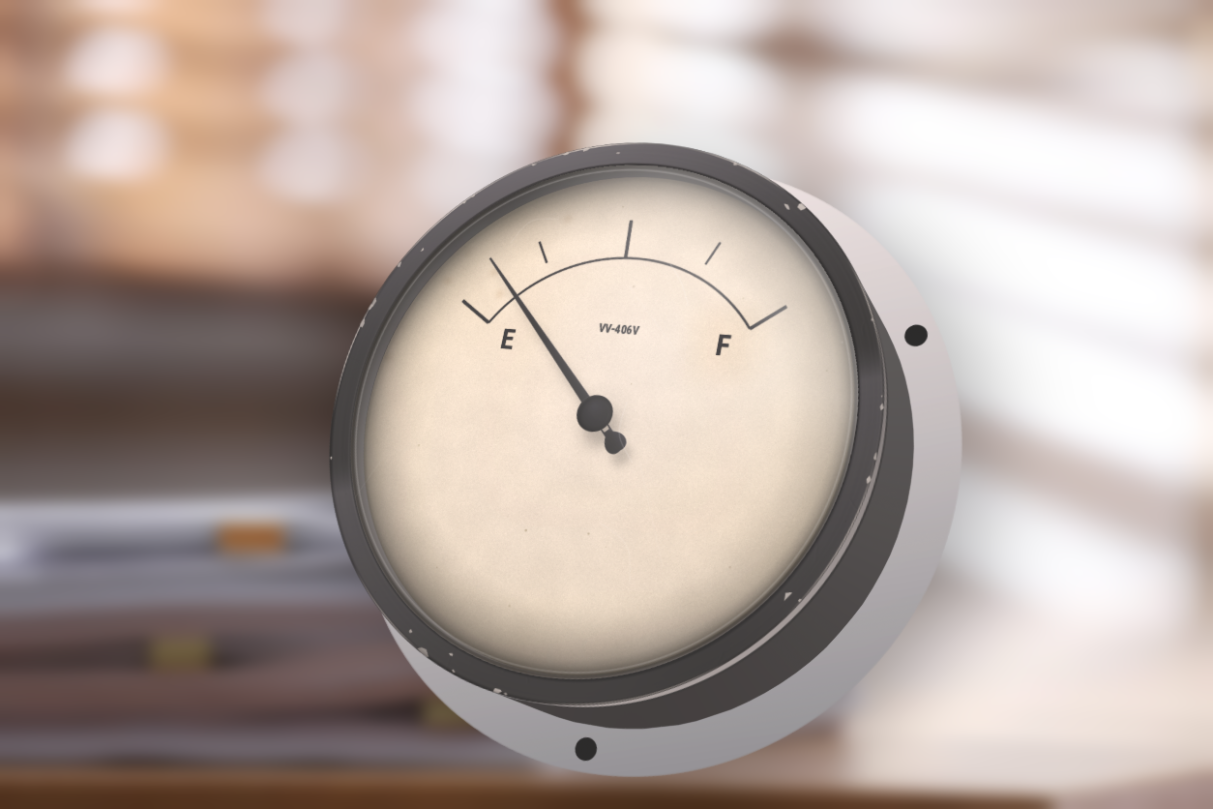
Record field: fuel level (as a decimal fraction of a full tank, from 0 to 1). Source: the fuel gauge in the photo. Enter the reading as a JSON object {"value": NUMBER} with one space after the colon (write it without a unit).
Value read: {"value": 0.125}
